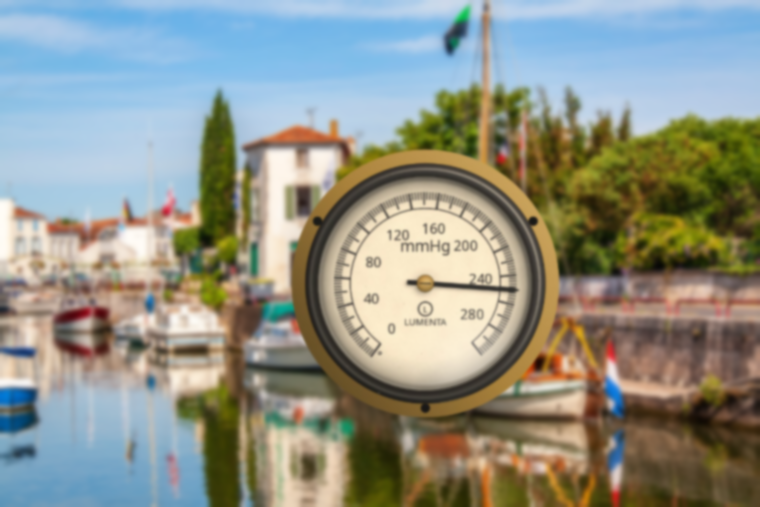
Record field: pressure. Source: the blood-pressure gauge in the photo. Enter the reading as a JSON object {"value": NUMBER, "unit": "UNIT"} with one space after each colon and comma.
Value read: {"value": 250, "unit": "mmHg"}
